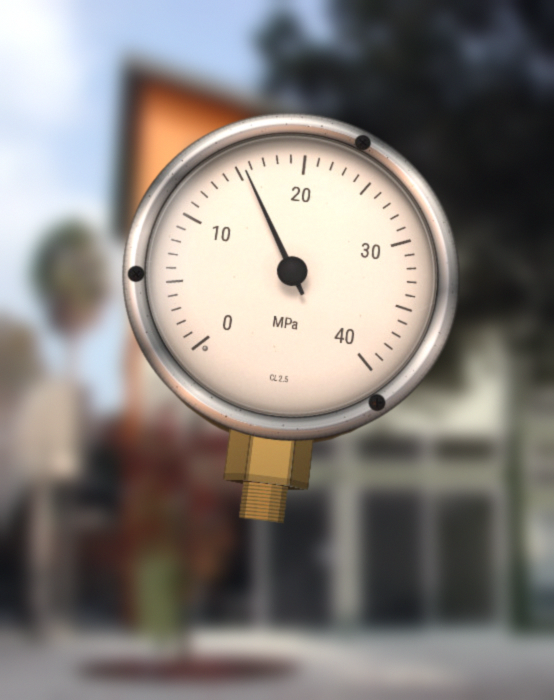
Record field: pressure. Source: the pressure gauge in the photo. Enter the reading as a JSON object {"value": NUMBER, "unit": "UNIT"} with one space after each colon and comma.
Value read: {"value": 15.5, "unit": "MPa"}
